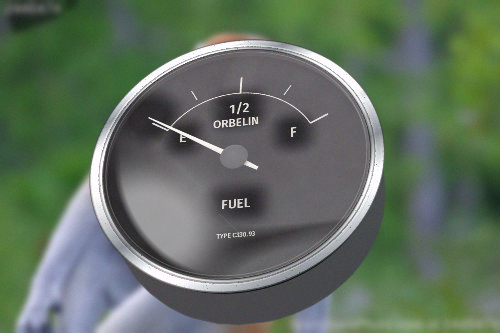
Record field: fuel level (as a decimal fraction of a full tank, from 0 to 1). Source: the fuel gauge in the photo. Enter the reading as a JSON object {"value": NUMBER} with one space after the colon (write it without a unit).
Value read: {"value": 0}
